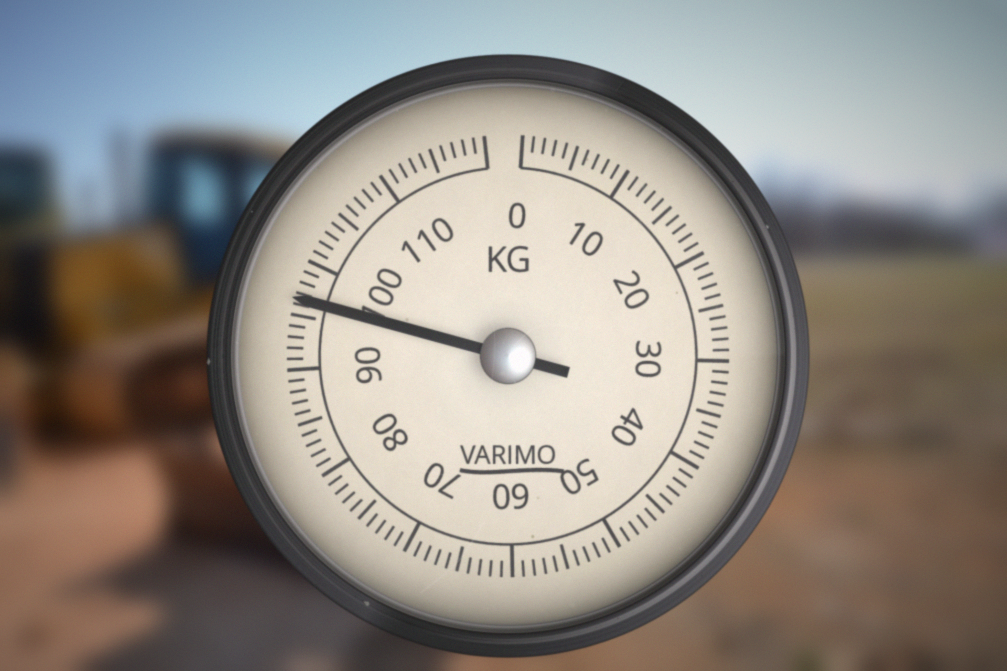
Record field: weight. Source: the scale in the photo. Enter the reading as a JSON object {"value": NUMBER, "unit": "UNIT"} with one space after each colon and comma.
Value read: {"value": 96.5, "unit": "kg"}
